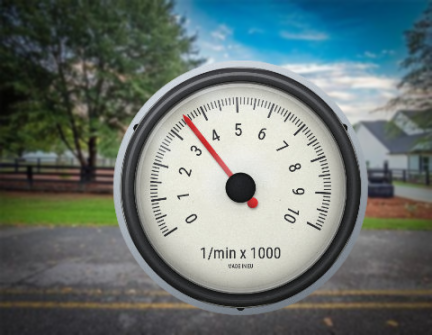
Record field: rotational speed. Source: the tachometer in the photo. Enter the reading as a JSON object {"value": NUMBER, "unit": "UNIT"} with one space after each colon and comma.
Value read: {"value": 3500, "unit": "rpm"}
